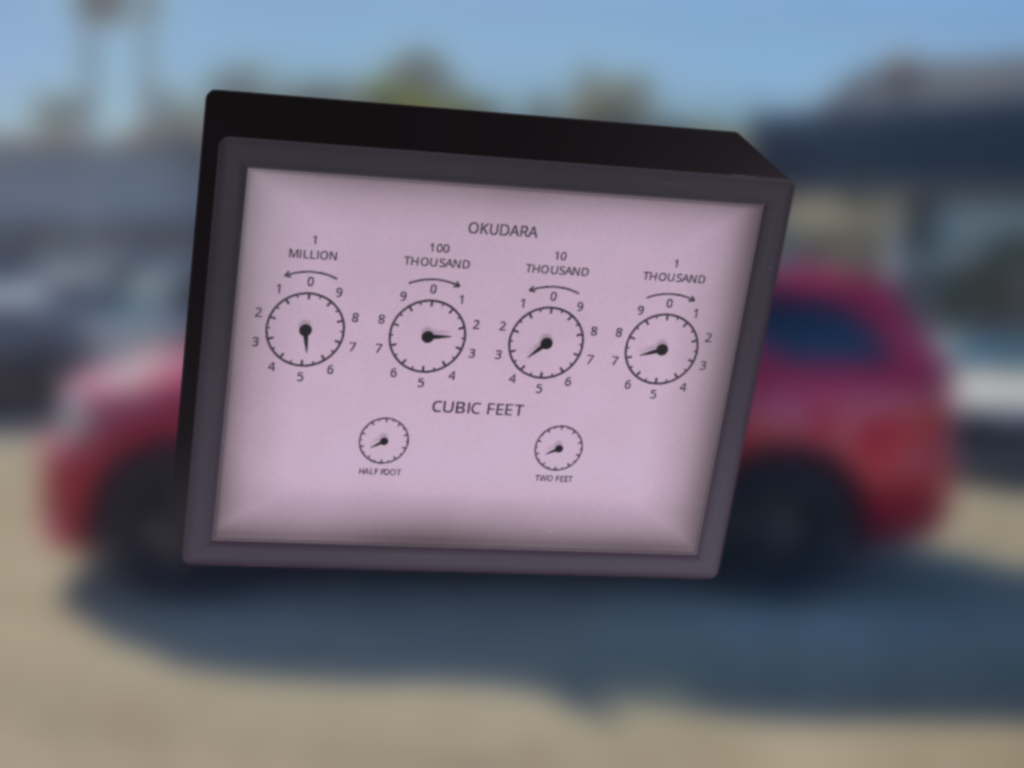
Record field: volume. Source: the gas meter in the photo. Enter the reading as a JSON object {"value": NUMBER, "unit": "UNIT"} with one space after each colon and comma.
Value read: {"value": 523700, "unit": "ft³"}
